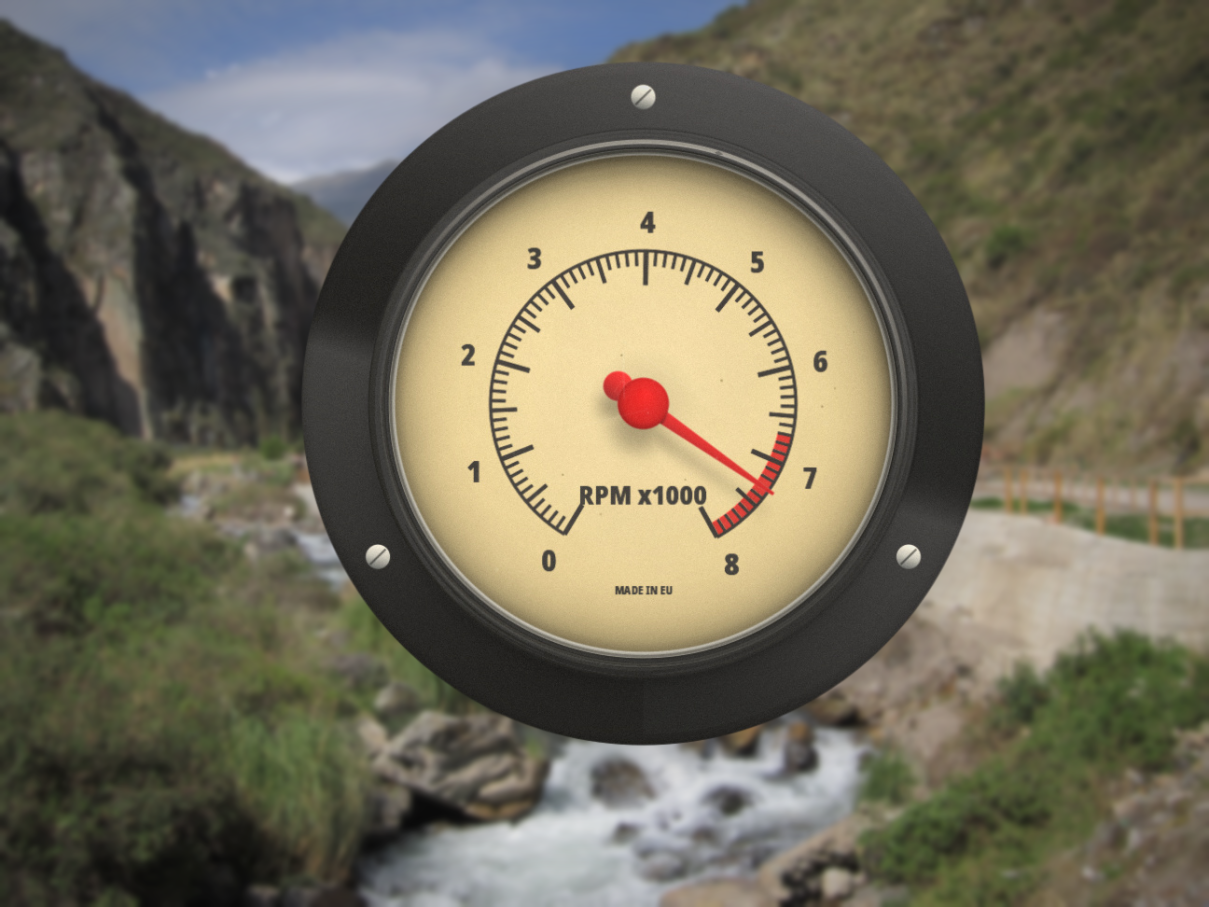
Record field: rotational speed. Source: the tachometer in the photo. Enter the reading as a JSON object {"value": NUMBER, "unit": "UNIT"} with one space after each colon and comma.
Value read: {"value": 7300, "unit": "rpm"}
